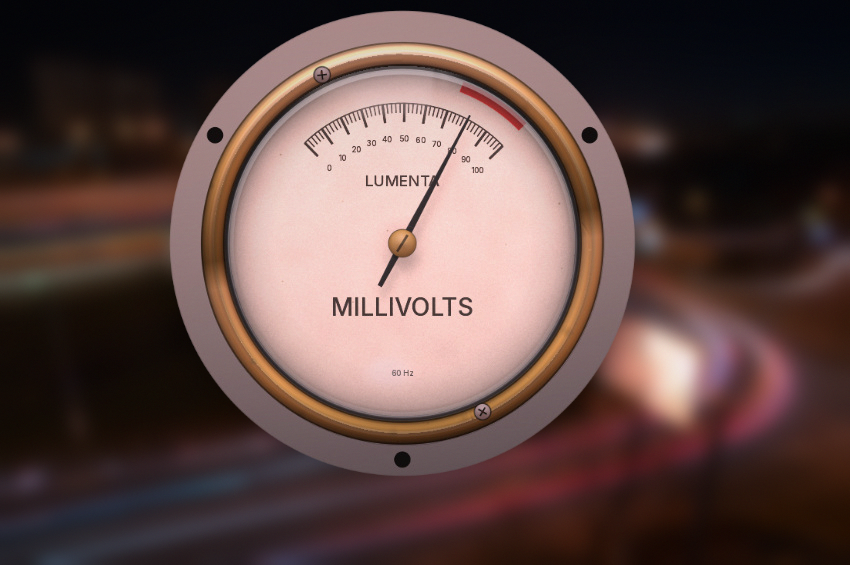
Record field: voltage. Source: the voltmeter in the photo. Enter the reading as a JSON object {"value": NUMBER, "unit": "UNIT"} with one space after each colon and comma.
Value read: {"value": 80, "unit": "mV"}
